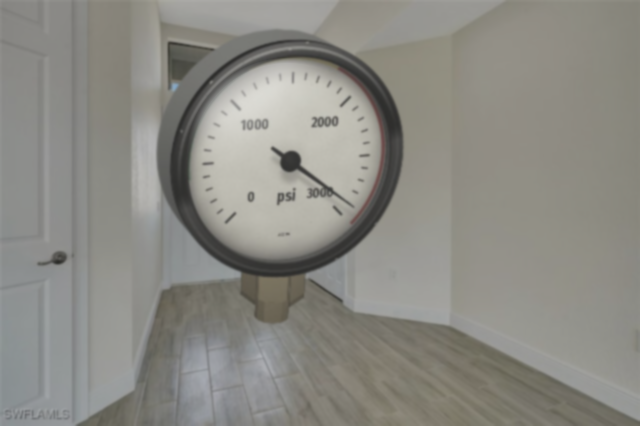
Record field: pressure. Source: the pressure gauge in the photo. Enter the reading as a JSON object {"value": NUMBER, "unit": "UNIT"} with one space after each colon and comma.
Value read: {"value": 2900, "unit": "psi"}
